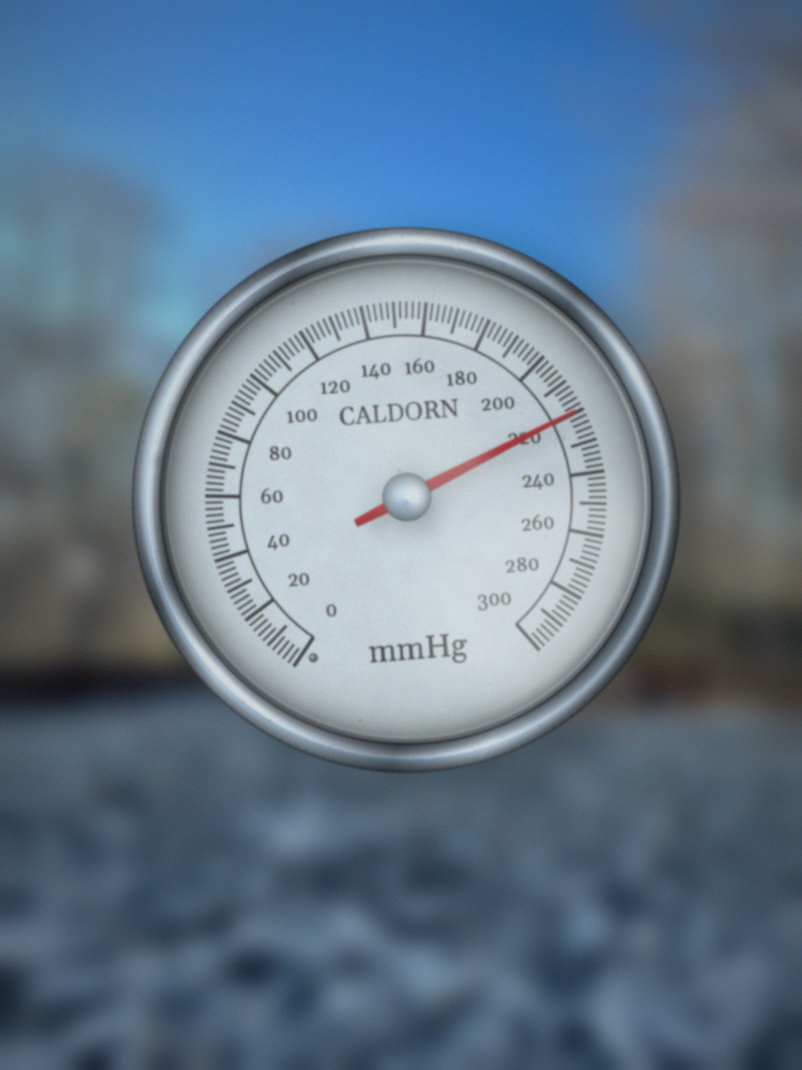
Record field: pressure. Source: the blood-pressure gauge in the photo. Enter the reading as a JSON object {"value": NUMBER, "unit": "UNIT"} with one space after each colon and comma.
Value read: {"value": 220, "unit": "mmHg"}
